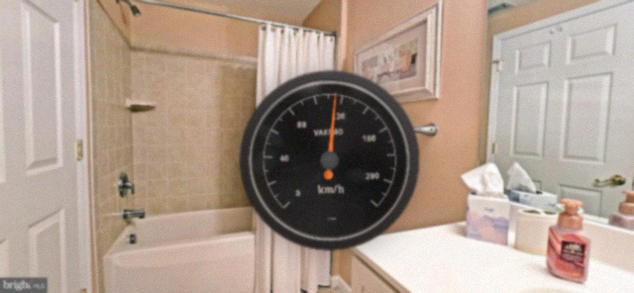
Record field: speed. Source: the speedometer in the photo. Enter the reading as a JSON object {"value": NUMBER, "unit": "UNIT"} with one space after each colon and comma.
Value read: {"value": 115, "unit": "km/h"}
